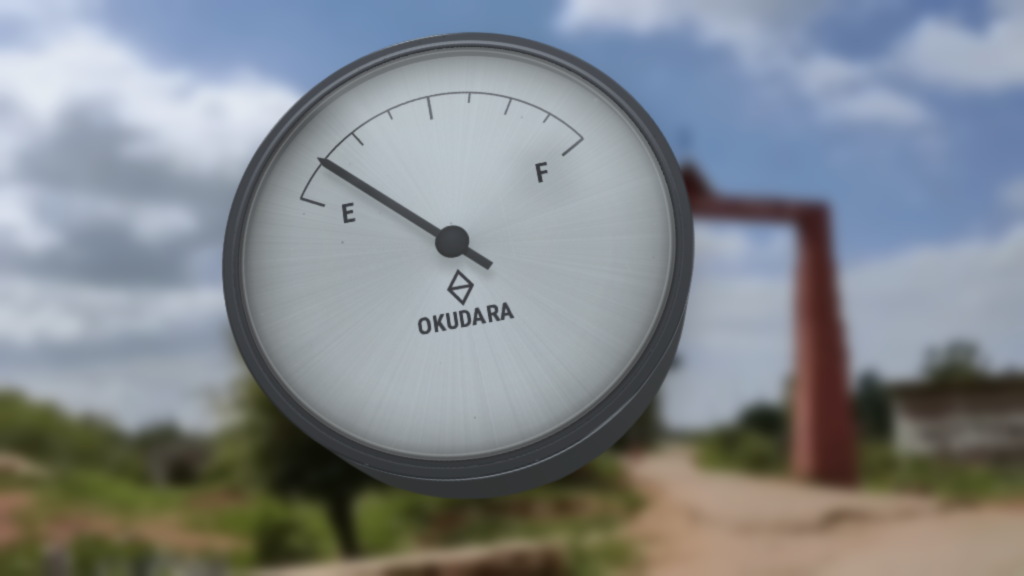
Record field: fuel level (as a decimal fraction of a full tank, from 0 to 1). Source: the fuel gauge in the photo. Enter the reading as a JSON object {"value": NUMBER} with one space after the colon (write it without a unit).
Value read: {"value": 0.125}
